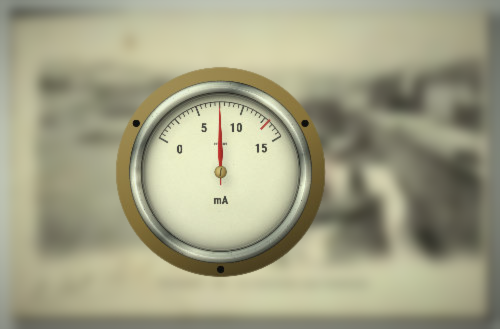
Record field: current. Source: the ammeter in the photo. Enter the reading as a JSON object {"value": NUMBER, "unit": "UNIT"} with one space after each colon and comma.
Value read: {"value": 7.5, "unit": "mA"}
